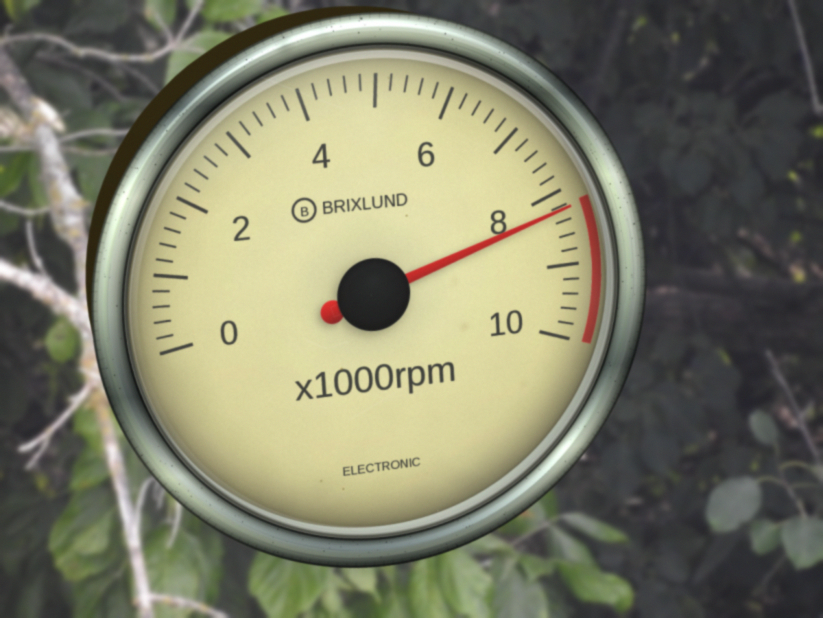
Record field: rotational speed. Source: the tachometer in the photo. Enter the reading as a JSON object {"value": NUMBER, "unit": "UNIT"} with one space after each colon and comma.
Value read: {"value": 8200, "unit": "rpm"}
